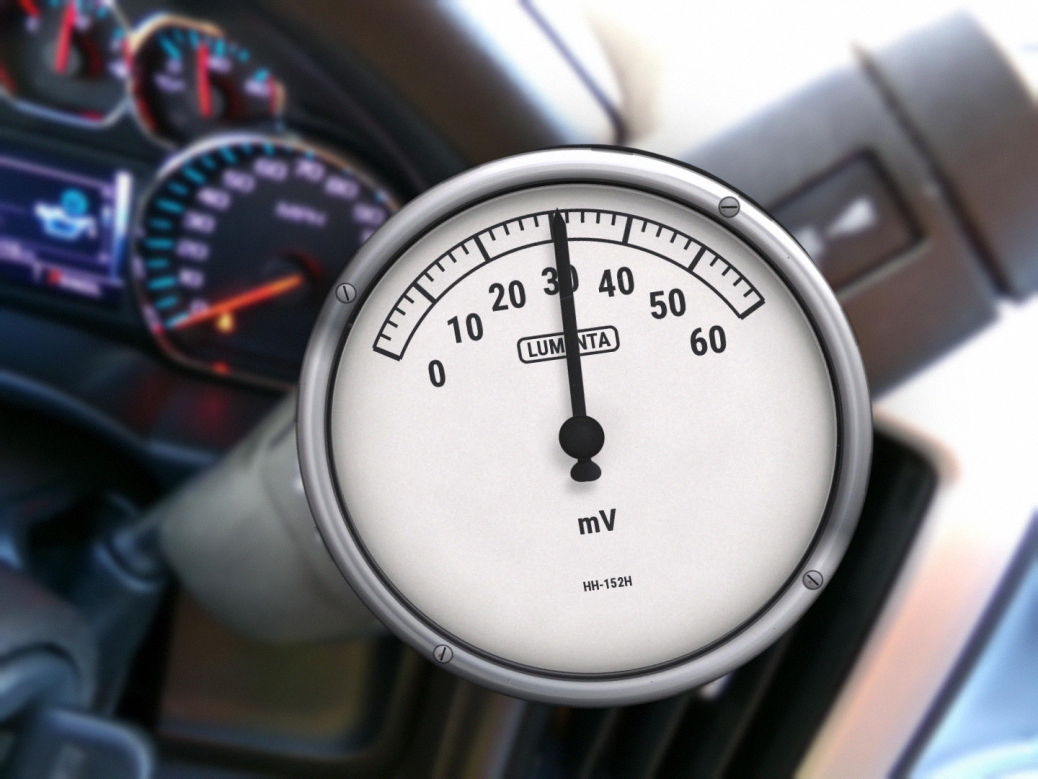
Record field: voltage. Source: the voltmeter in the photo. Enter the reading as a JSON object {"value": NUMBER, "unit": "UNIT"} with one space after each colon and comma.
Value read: {"value": 31, "unit": "mV"}
